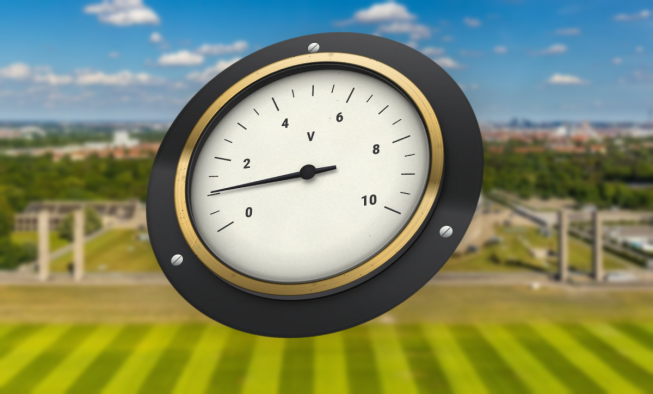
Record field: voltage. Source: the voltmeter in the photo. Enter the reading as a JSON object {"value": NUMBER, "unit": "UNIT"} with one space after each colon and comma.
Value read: {"value": 1, "unit": "V"}
